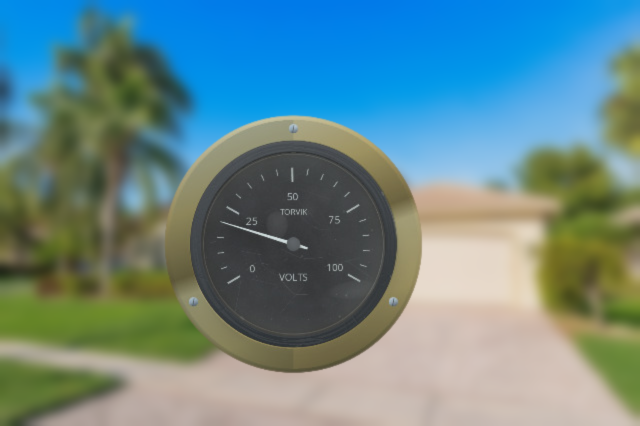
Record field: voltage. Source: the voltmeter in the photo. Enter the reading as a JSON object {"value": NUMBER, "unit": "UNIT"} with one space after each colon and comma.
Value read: {"value": 20, "unit": "V"}
